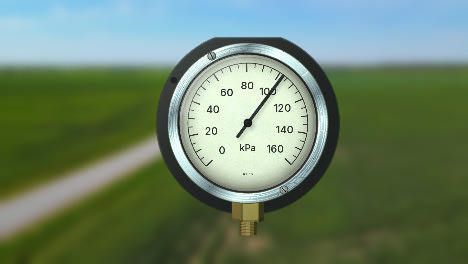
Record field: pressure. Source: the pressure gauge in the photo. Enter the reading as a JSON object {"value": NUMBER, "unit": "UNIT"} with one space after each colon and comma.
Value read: {"value": 102.5, "unit": "kPa"}
